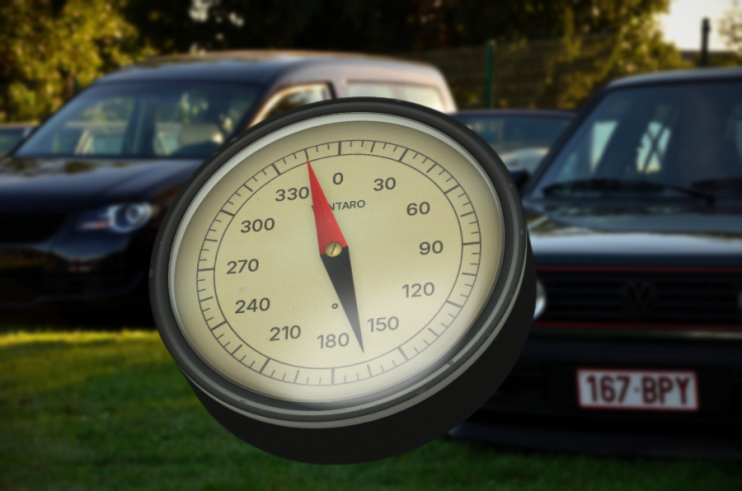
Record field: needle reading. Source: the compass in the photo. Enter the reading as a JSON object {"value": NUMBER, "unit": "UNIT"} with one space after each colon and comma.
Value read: {"value": 345, "unit": "°"}
